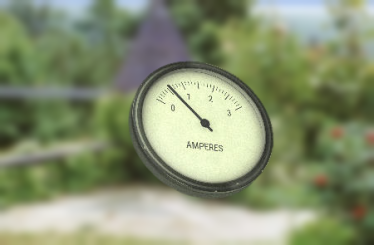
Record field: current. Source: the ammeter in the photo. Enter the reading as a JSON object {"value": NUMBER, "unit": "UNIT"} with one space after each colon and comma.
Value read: {"value": 0.5, "unit": "A"}
